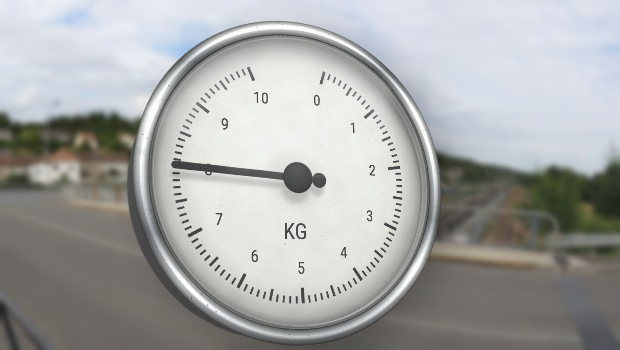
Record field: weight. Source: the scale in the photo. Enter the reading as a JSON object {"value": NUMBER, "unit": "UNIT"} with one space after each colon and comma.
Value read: {"value": 8, "unit": "kg"}
